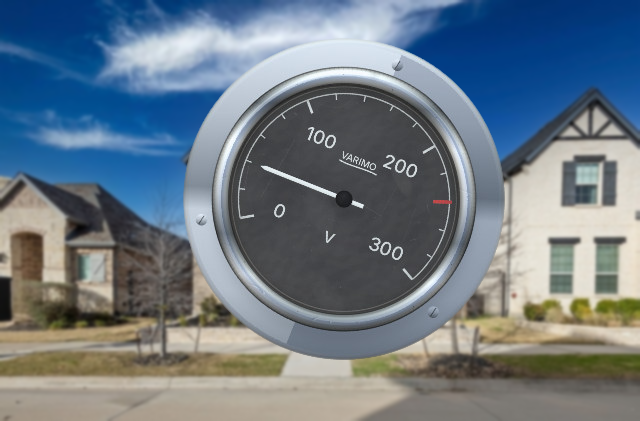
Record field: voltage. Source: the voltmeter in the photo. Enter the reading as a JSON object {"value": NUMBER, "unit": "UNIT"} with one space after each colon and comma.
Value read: {"value": 40, "unit": "V"}
